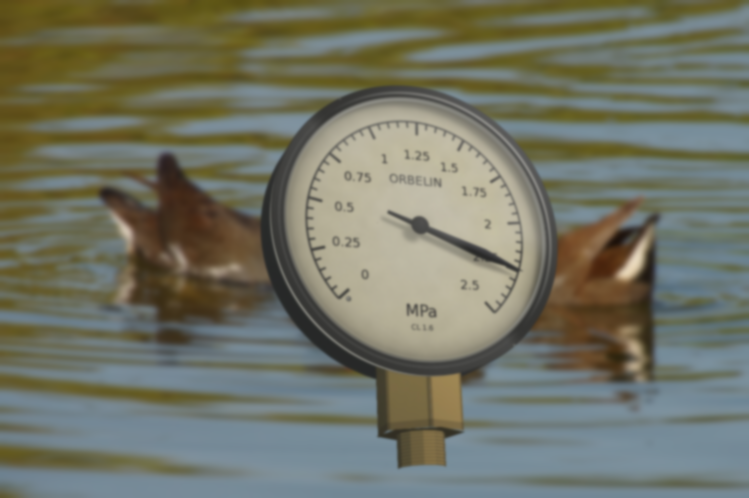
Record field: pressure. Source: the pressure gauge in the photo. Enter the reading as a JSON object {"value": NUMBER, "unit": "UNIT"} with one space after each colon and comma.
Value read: {"value": 2.25, "unit": "MPa"}
